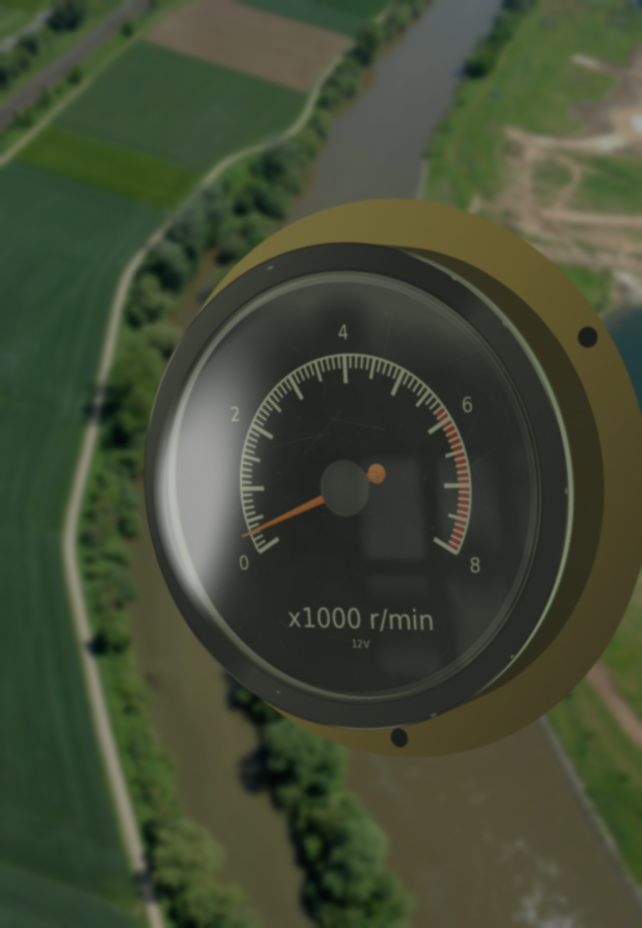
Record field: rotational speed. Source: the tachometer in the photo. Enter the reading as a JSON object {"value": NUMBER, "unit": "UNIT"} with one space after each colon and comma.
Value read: {"value": 300, "unit": "rpm"}
